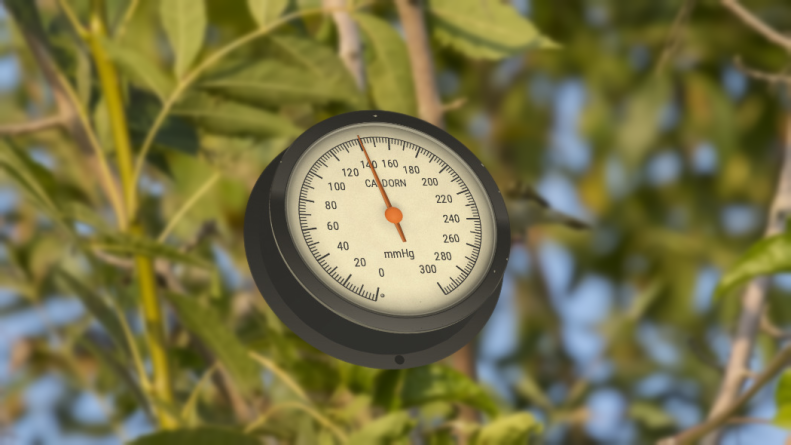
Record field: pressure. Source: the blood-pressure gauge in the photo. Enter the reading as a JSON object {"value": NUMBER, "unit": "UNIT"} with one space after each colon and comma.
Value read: {"value": 140, "unit": "mmHg"}
